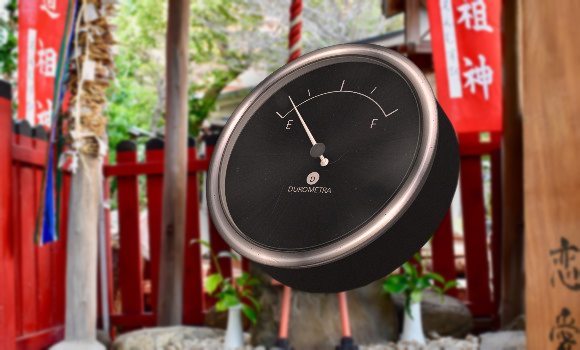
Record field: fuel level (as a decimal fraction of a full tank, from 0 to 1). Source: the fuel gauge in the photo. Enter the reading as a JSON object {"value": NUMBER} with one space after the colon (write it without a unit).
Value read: {"value": 0.125}
